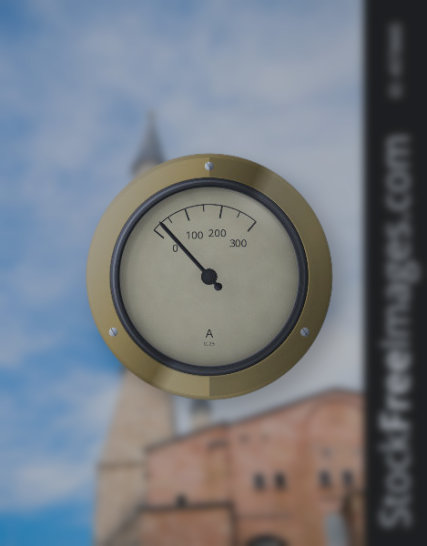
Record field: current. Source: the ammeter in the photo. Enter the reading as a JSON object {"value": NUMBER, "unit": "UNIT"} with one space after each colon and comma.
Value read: {"value": 25, "unit": "A"}
